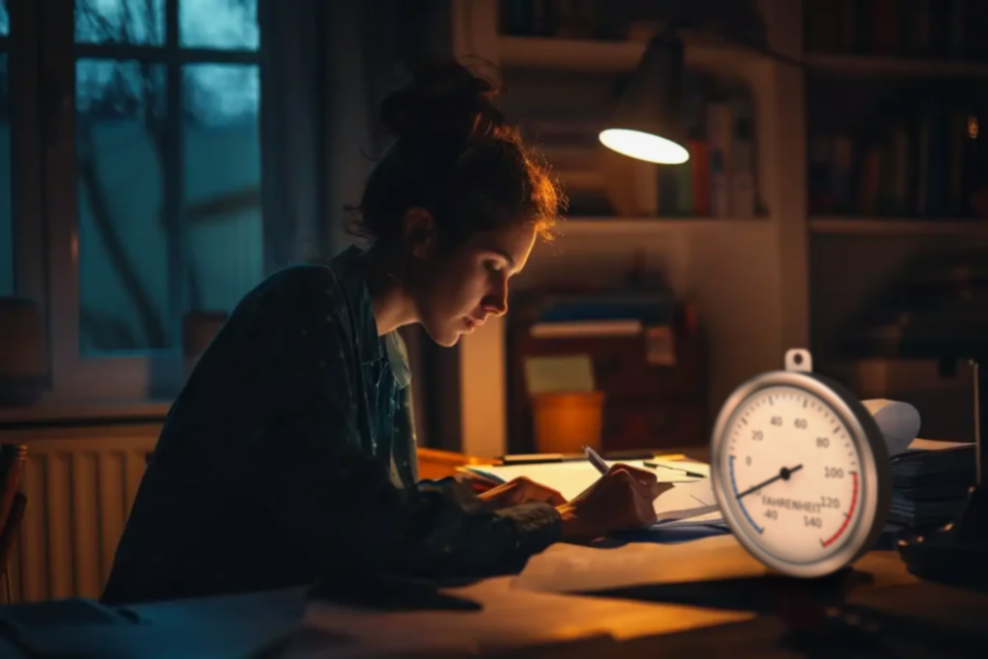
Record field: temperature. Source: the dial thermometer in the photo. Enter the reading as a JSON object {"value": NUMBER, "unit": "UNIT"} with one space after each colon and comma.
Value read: {"value": -20, "unit": "°F"}
